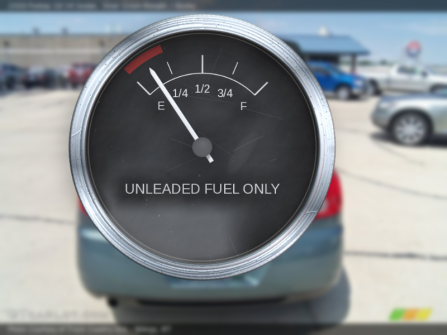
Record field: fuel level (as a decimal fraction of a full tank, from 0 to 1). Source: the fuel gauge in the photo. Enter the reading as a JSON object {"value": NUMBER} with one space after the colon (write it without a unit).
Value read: {"value": 0.125}
